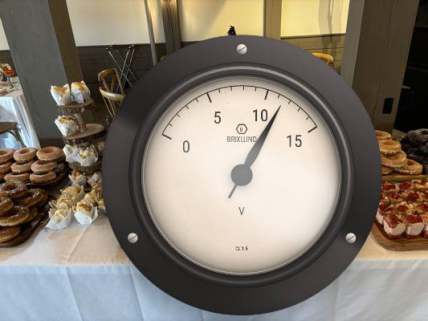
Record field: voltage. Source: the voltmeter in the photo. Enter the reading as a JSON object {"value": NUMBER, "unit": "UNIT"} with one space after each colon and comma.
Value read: {"value": 11.5, "unit": "V"}
